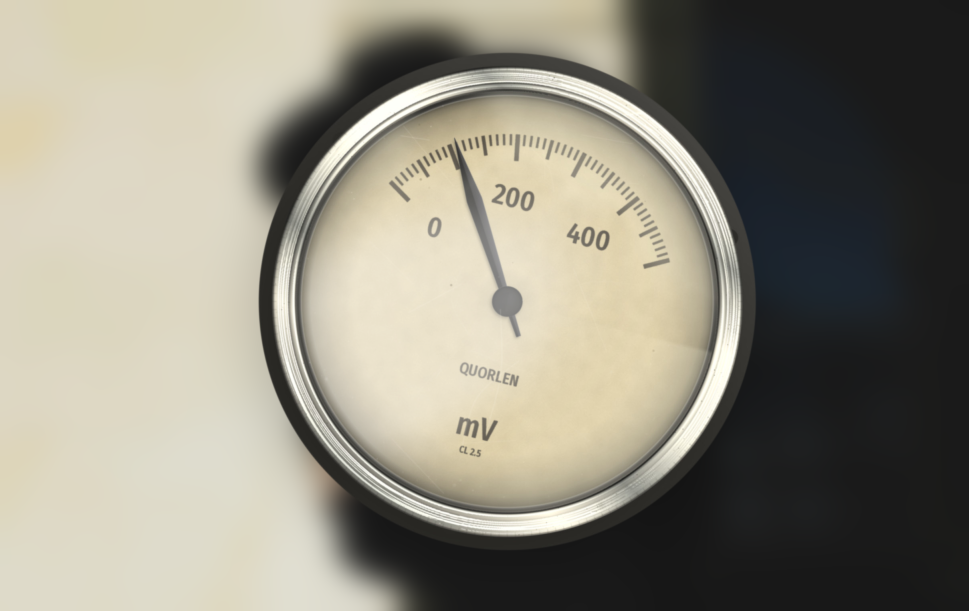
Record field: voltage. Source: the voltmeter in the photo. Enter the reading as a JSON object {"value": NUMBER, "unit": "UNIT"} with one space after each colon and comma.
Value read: {"value": 110, "unit": "mV"}
